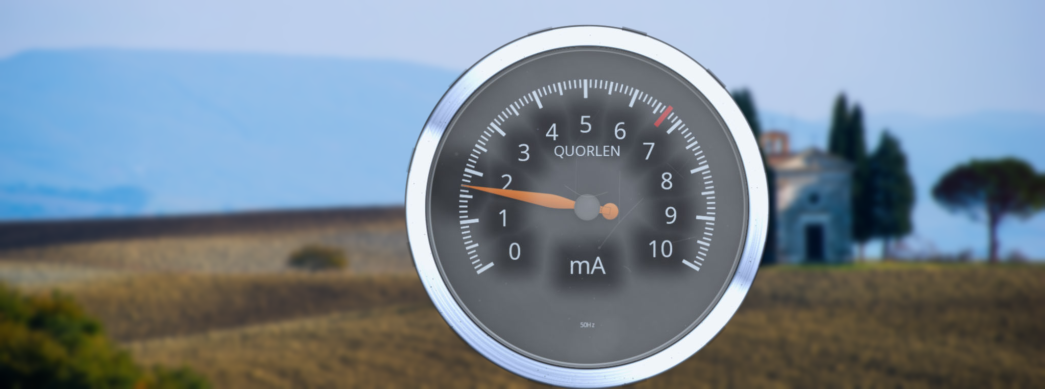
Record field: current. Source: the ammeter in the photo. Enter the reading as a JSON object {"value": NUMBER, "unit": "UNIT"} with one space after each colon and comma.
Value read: {"value": 1.7, "unit": "mA"}
